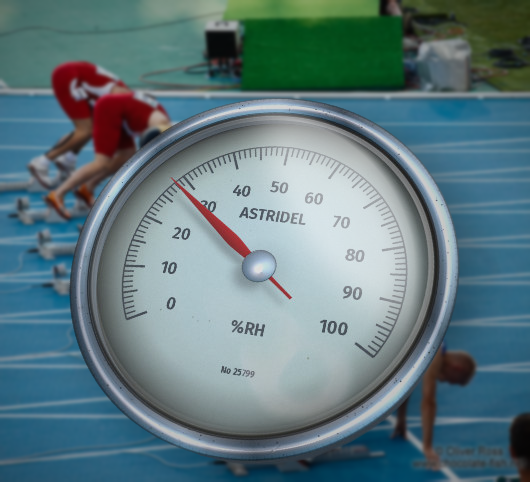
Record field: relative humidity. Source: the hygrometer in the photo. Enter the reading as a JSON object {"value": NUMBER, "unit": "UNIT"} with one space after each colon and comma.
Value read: {"value": 28, "unit": "%"}
